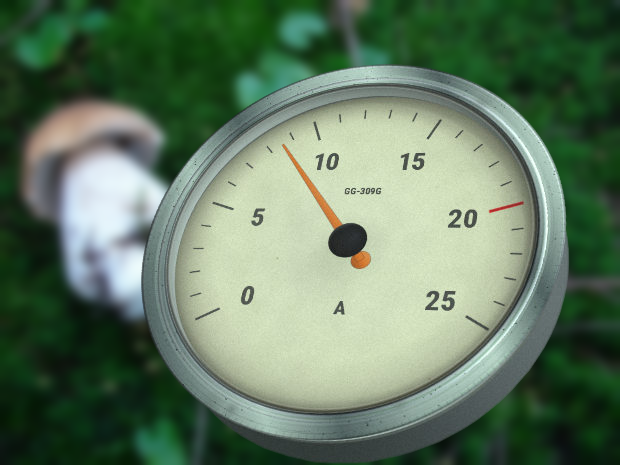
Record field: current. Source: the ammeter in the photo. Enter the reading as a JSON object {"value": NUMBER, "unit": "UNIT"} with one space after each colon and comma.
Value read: {"value": 8.5, "unit": "A"}
